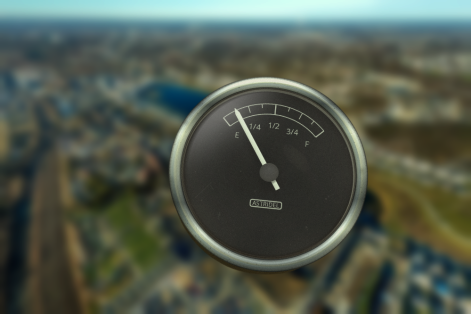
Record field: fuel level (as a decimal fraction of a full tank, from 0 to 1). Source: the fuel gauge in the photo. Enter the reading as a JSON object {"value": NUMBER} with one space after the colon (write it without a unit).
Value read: {"value": 0.125}
